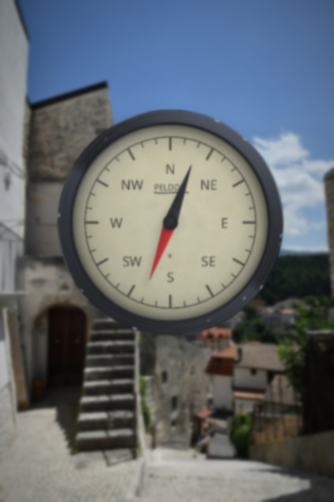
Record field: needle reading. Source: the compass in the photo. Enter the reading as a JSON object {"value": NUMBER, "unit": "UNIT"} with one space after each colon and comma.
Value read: {"value": 200, "unit": "°"}
